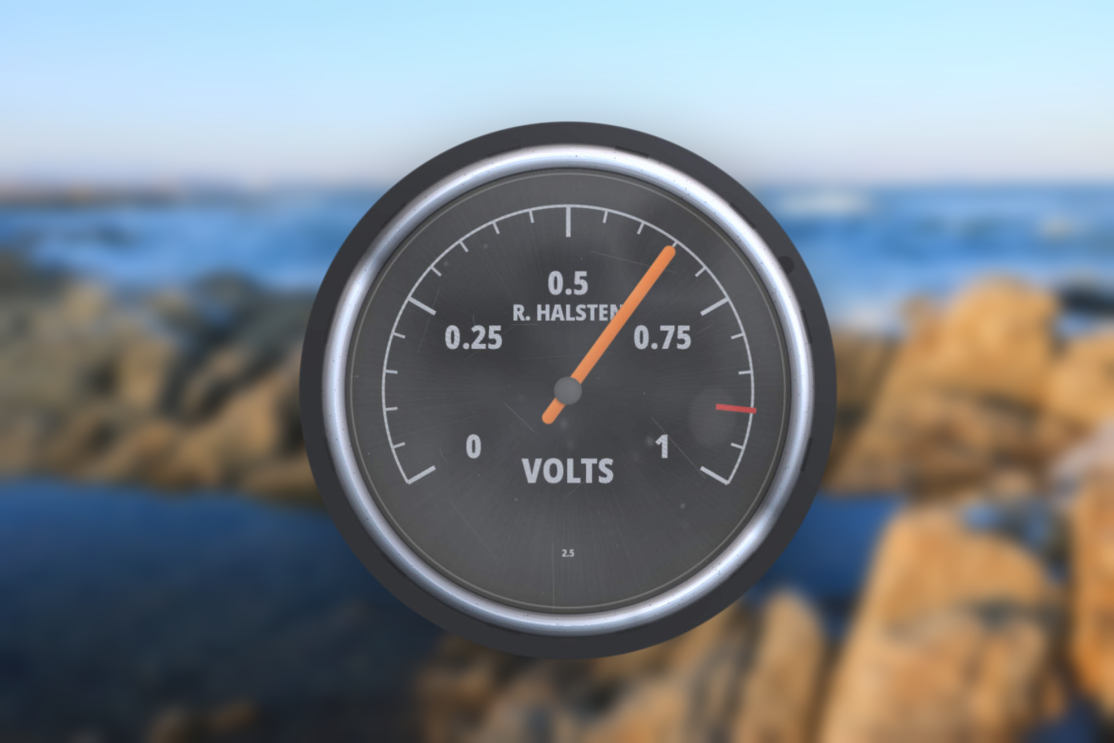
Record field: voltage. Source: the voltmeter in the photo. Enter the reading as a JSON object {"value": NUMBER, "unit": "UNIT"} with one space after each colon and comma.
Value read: {"value": 0.65, "unit": "V"}
